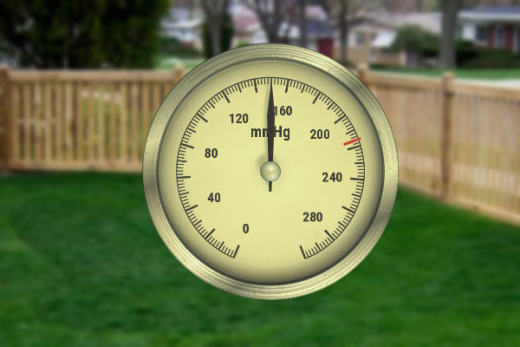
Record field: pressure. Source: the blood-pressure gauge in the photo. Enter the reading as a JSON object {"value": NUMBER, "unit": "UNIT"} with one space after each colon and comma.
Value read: {"value": 150, "unit": "mmHg"}
